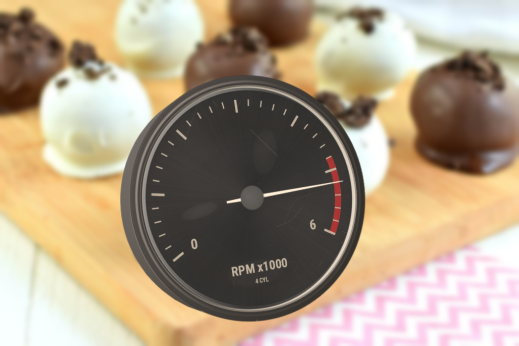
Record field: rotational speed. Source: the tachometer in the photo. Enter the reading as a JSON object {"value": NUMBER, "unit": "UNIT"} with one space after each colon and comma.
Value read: {"value": 5200, "unit": "rpm"}
